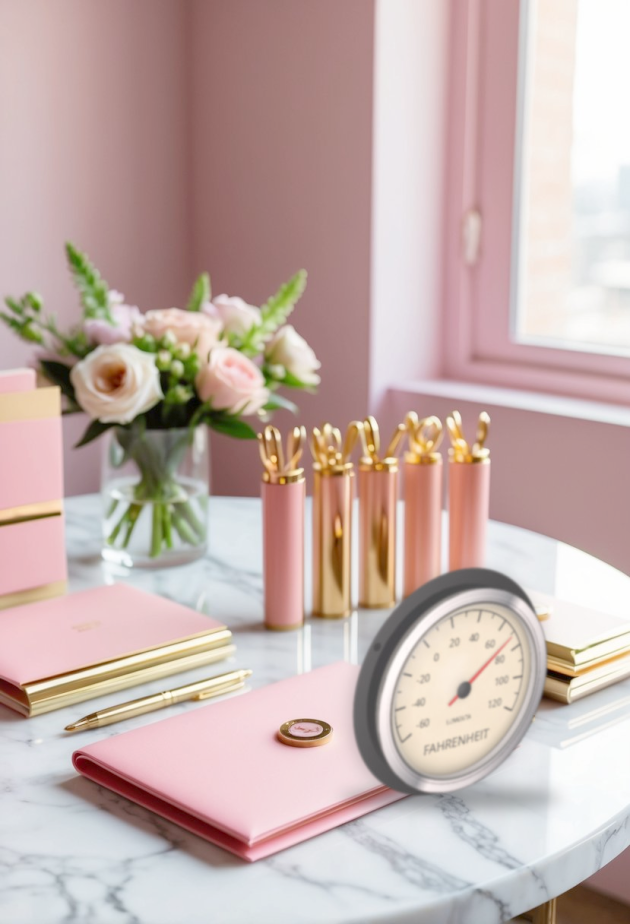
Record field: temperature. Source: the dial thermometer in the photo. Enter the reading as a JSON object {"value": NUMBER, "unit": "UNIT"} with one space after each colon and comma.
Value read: {"value": 70, "unit": "°F"}
